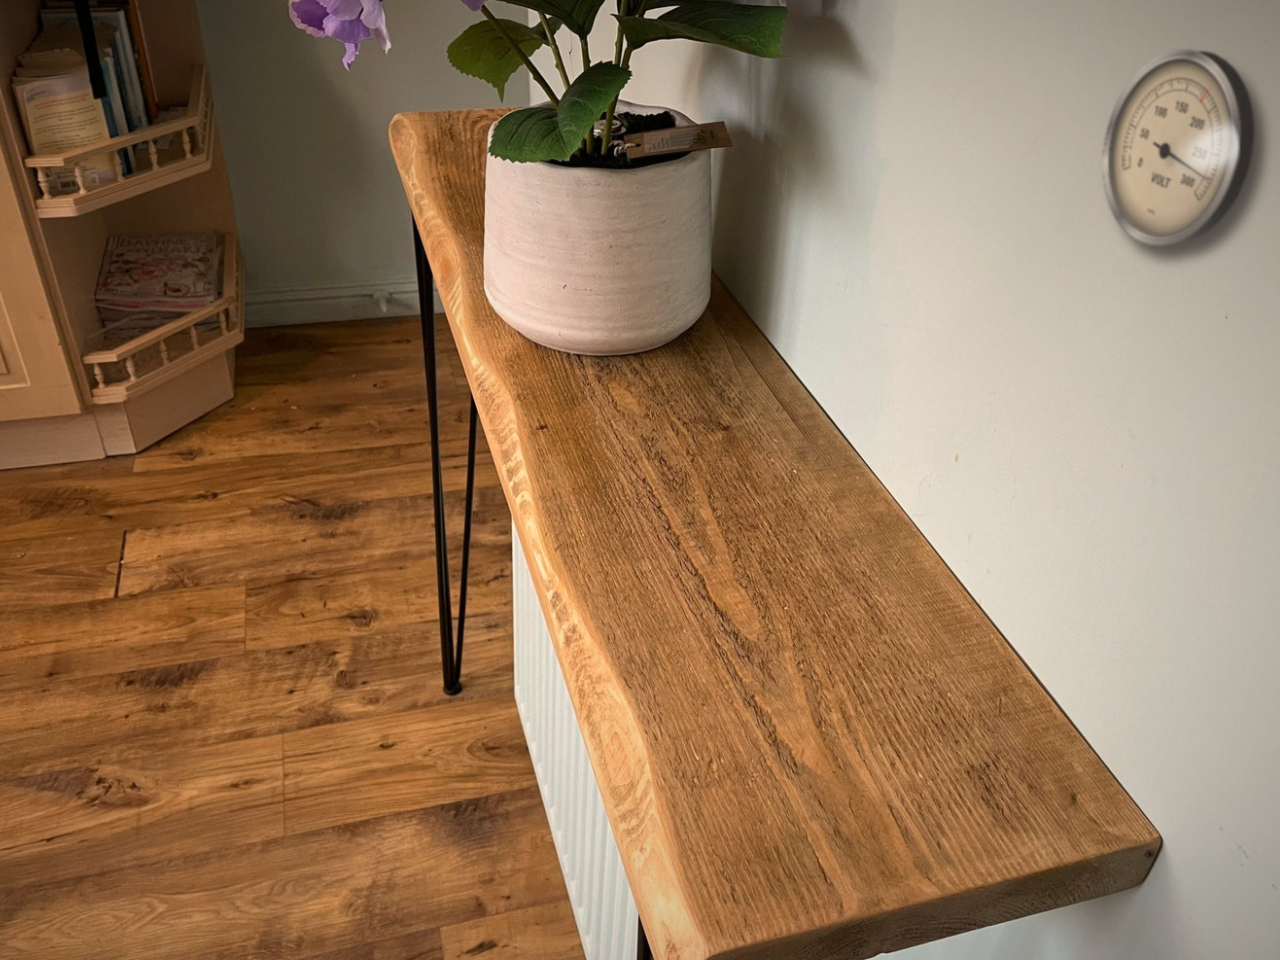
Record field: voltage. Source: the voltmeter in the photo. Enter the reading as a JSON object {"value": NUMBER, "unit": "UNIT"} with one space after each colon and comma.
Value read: {"value": 275, "unit": "V"}
